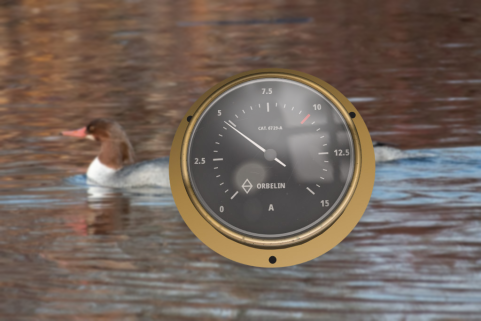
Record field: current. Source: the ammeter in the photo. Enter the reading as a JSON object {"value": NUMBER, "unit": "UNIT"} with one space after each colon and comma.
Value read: {"value": 4.75, "unit": "A"}
